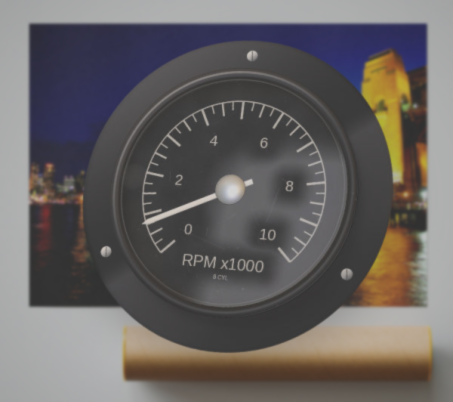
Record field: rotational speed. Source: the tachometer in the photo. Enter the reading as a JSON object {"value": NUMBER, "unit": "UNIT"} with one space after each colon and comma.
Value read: {"value": 750, "unit": "rpm"}
